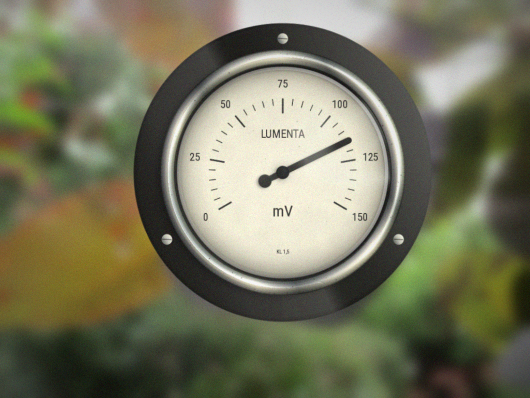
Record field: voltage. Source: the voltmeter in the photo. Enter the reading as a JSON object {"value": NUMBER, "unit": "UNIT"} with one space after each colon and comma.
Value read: {"value": 115, "unit": "mV"}
